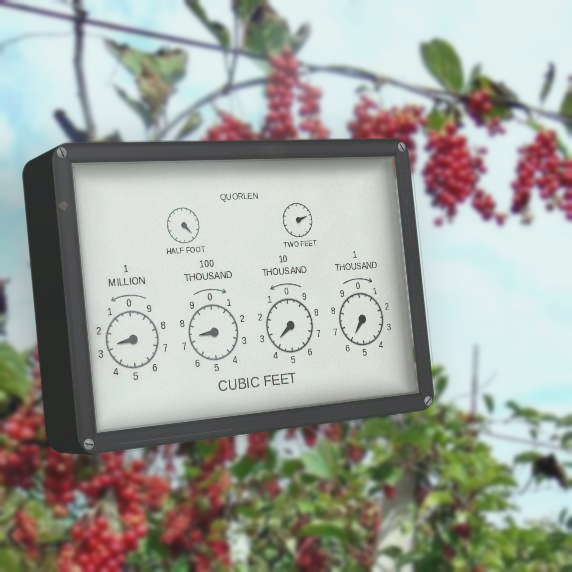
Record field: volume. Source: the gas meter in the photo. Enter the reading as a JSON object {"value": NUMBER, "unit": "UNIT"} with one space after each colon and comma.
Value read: {"value": 273600, "unit": "ft³"}
